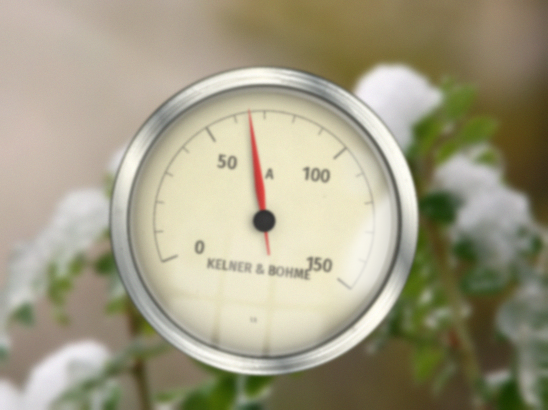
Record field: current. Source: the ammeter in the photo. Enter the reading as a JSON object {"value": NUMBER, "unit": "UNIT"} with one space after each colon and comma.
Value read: {"value": 65, "unit": "A"}
